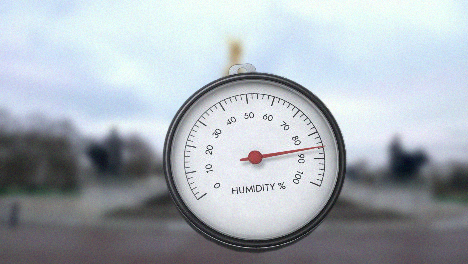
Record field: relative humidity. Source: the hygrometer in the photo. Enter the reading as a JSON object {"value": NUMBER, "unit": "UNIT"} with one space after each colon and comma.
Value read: {"value": 86, "unit": "%"}
